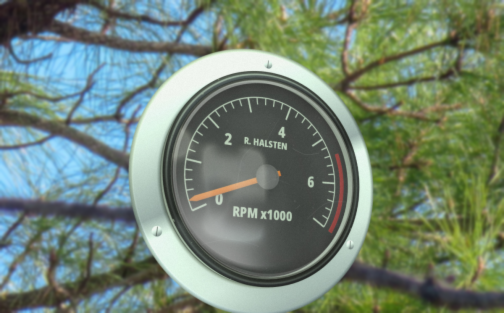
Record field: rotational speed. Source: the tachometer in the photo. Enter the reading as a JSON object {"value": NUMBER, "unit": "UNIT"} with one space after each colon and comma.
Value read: {"value": 200, "unit": "rpm"}
